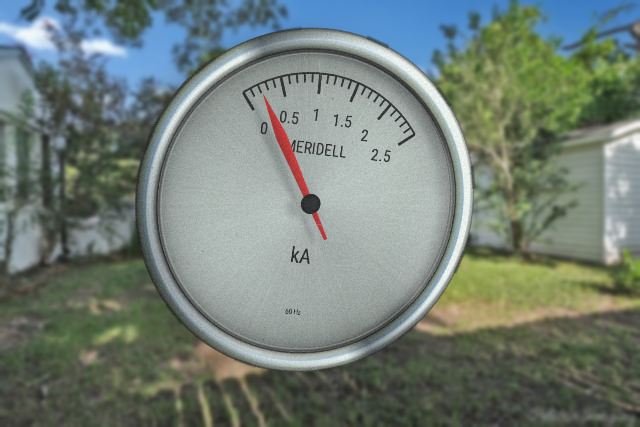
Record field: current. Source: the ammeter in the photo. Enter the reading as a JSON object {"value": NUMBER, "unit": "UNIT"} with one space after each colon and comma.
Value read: {"value": 0.2, "unit": "kA"}
